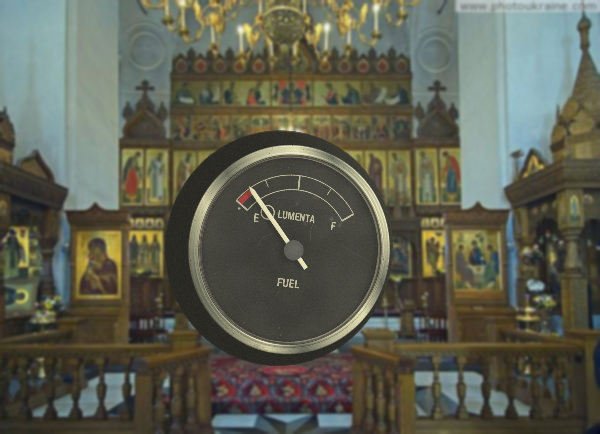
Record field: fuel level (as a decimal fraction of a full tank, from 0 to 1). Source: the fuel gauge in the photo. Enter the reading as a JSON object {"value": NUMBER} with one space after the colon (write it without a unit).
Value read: {"value": 0.125}
